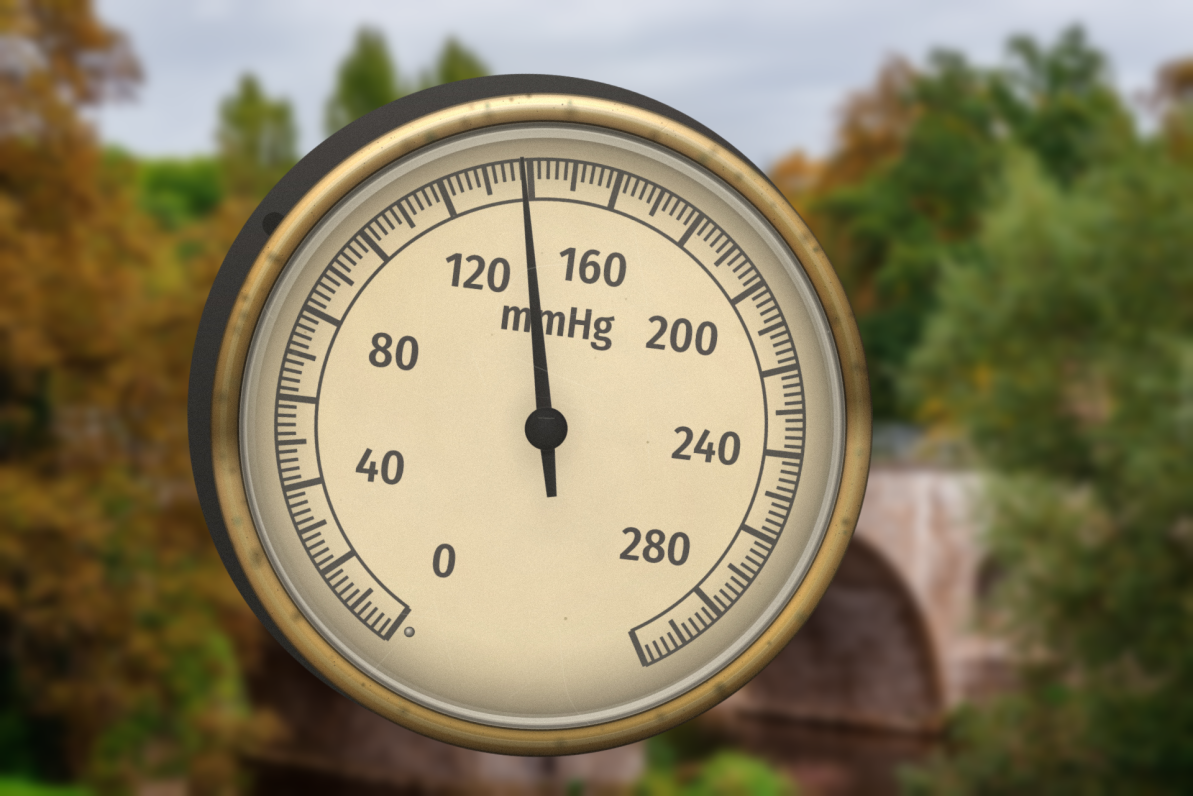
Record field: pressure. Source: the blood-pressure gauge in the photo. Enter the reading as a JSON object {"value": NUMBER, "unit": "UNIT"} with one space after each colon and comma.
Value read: {"value": 138, "unit": "mmHg"}
